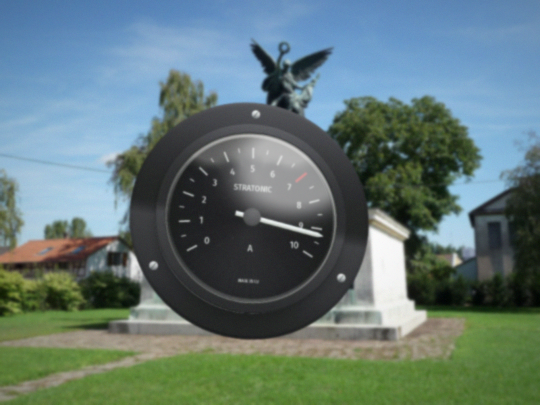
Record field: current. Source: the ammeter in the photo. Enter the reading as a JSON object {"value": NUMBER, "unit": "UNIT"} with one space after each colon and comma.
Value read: {"value": 9.25, "unit": "A"}
